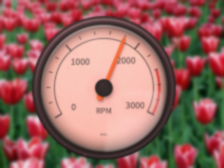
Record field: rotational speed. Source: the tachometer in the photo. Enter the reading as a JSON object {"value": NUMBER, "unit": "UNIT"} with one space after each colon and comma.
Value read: {"value": 1800, "unit": "rpm"}
